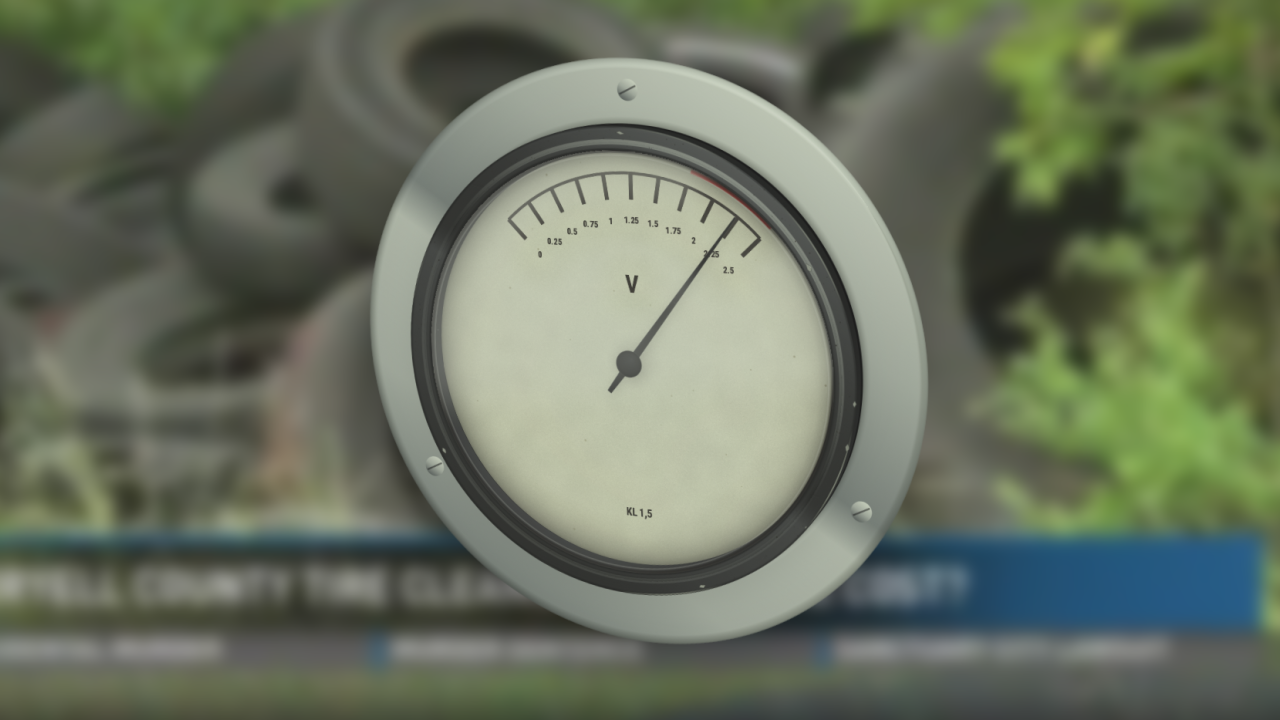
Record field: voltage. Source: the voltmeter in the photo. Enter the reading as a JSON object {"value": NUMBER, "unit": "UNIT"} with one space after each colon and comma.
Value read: {"value": 2.25, "unit": "V"}
